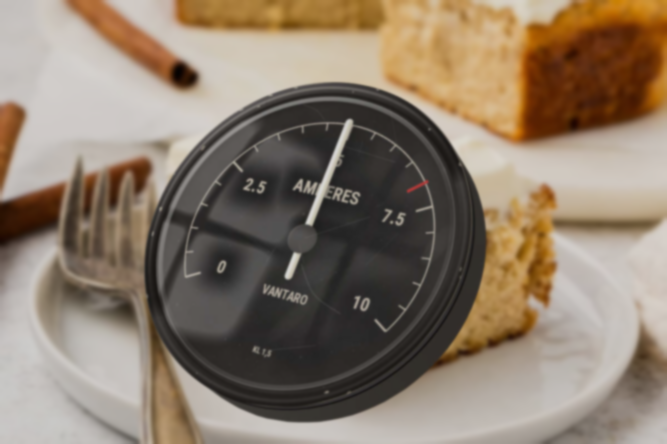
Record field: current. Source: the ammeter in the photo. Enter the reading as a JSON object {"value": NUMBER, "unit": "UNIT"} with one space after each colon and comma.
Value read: {"value": 5, "unit": "A"}
